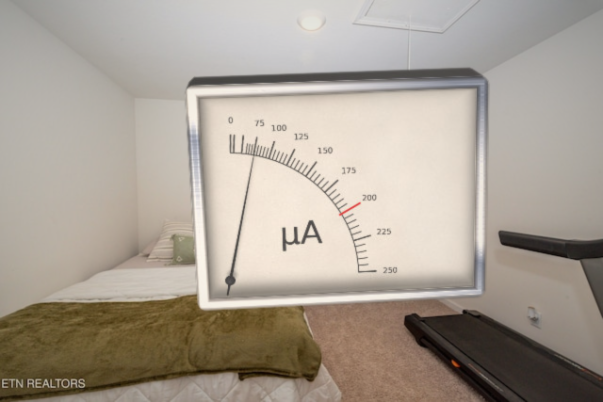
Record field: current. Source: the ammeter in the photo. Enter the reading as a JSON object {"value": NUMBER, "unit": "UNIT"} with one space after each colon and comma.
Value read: {"value": 75, "unit": "µA"}
